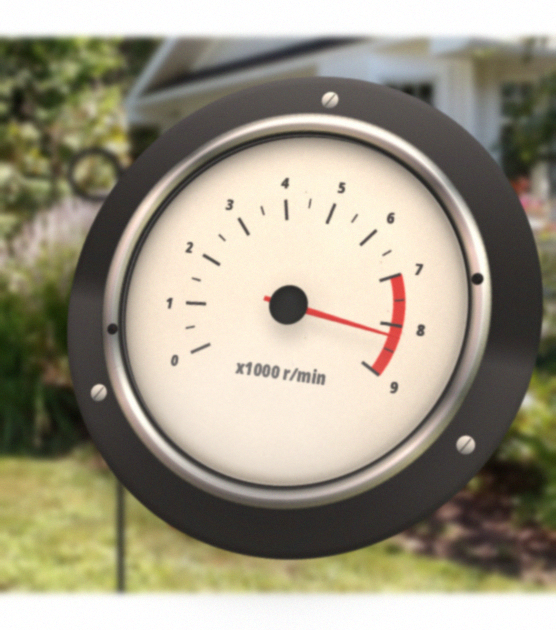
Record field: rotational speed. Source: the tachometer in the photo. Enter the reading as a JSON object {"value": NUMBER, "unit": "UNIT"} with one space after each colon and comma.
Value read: {"value": 8250, "unit": "rpm"}
